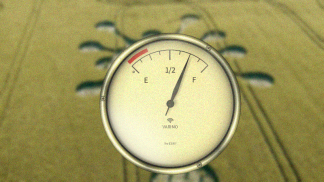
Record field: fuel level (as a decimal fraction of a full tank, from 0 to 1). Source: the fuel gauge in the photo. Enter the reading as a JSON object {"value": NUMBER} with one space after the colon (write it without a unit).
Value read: {"value": 0.75}
